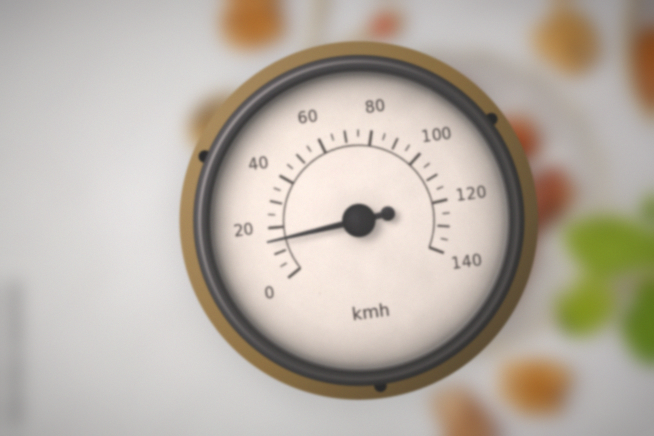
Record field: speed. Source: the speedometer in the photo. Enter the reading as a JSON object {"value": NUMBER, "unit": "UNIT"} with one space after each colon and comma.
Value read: {"value": 15, "unit": "km/h"}
